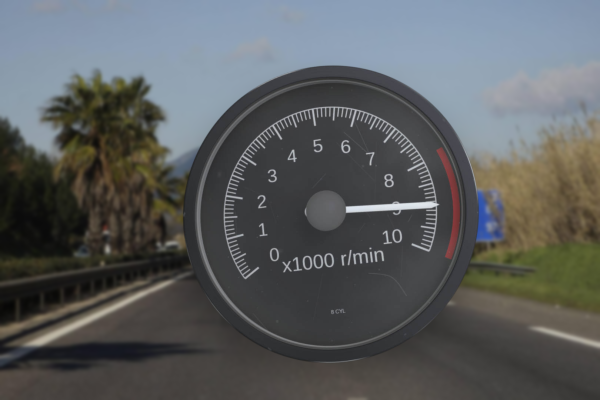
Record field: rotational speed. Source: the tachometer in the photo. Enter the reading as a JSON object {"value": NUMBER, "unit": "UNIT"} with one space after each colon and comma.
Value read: {"value": 9000, "unit": "rpm"}
